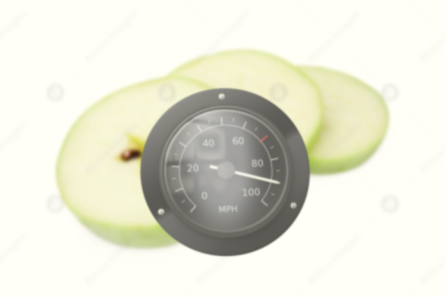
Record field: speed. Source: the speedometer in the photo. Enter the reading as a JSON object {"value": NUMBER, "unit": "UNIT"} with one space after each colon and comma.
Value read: {"value": 90, "unit": "mph"}
